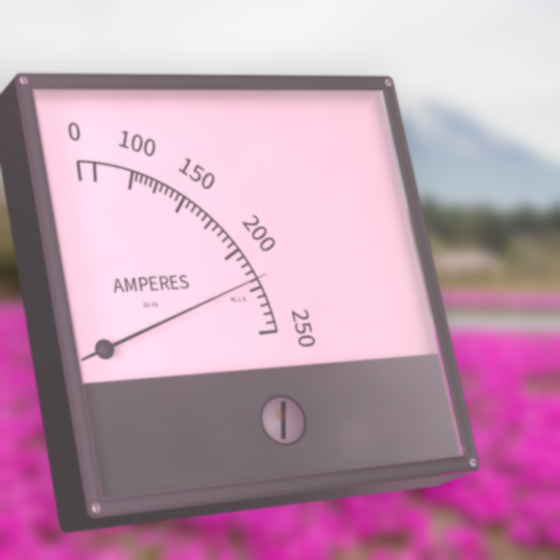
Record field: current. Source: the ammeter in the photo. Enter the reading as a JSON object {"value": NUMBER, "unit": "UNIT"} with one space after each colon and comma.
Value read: {"value": 220, "unit": "A"}
